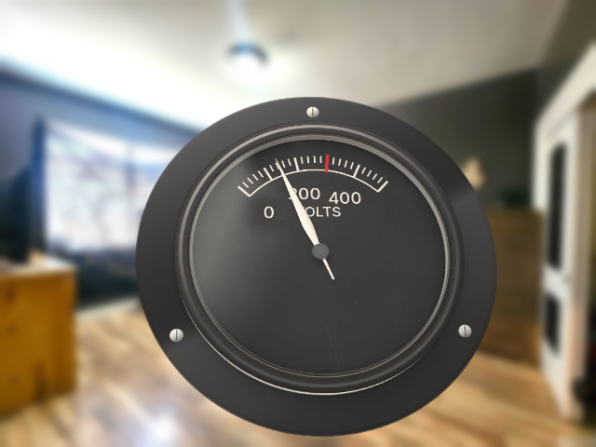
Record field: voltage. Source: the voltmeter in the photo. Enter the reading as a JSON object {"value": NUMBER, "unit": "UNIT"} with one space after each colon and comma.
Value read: {"value": 140, "unit": "V"}
